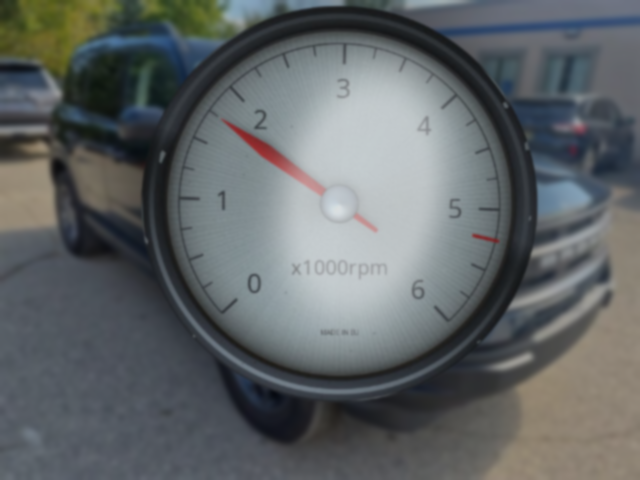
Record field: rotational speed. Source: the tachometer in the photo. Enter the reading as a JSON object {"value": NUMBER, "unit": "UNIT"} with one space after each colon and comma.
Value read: {"value": 1750, "unit": "rpm"}
